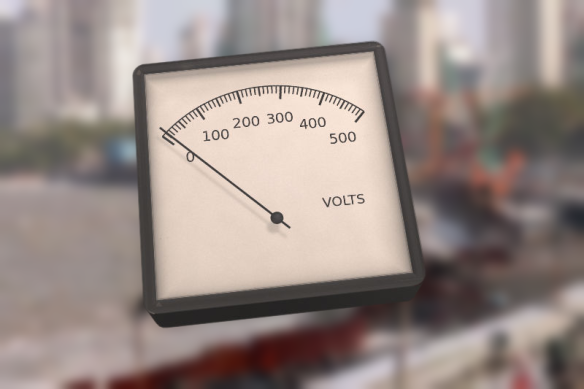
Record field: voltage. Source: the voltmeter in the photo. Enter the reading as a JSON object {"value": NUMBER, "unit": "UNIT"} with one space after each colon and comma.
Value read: {"value": 10, "unit": "V"}
